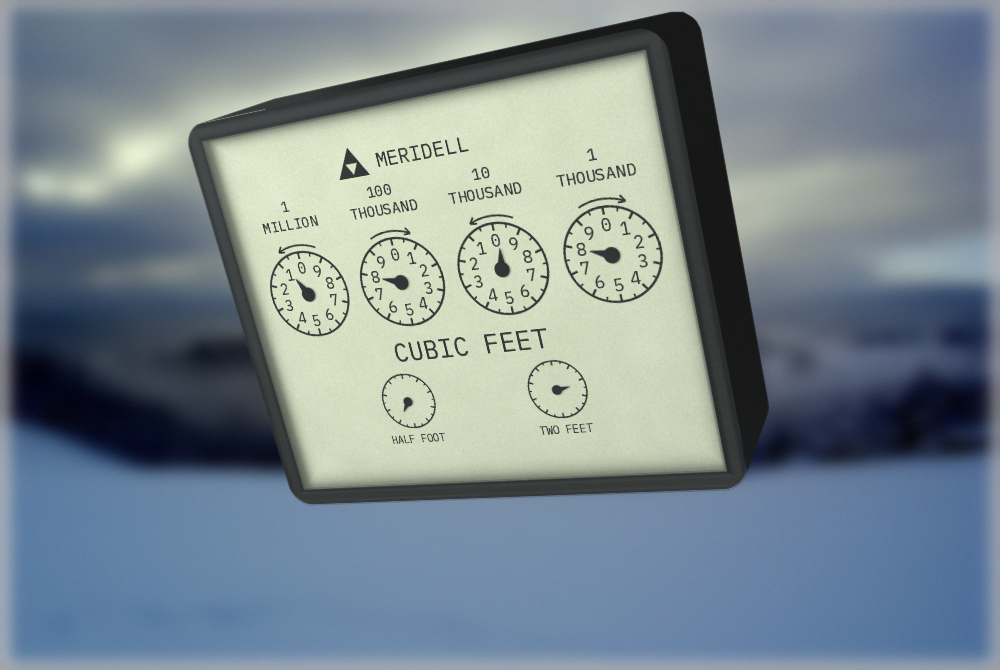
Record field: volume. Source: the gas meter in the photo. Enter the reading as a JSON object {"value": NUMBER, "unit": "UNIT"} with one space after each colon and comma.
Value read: {"value": 79800, "unit": "ft³"}
